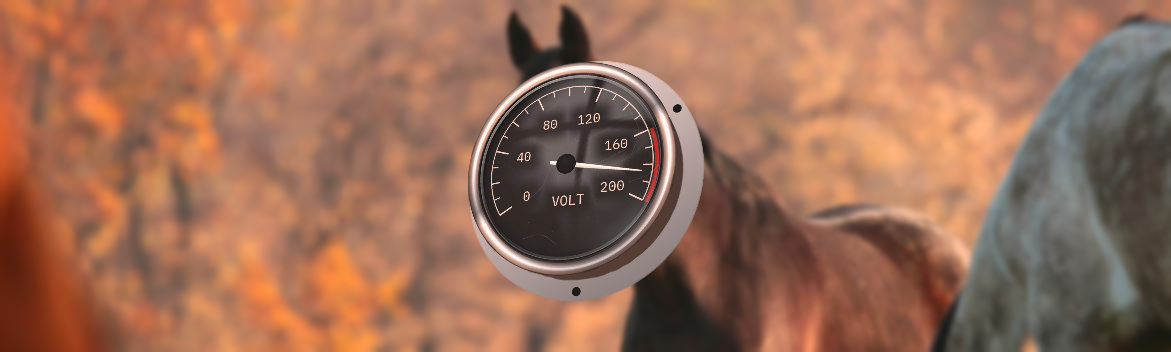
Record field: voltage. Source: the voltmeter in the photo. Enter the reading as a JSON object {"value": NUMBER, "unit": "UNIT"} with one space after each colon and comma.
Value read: {"value": 185, "unit": "V"}
